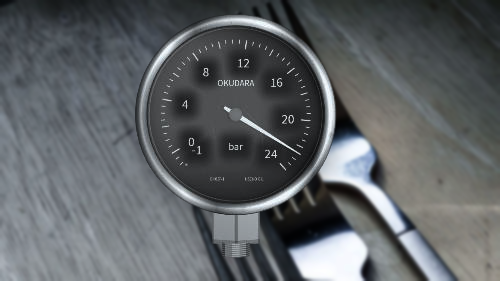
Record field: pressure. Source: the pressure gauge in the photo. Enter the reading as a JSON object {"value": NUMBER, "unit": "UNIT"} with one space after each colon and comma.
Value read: {"value": 22.5, "unit": "bar"}
